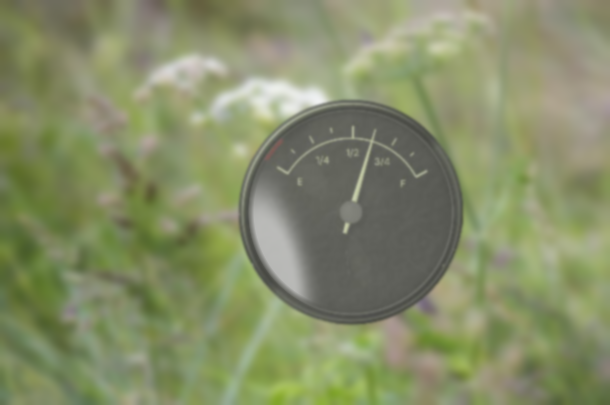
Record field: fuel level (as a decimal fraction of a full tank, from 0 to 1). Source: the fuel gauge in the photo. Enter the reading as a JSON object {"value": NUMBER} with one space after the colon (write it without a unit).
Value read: {"value": 0.625}
